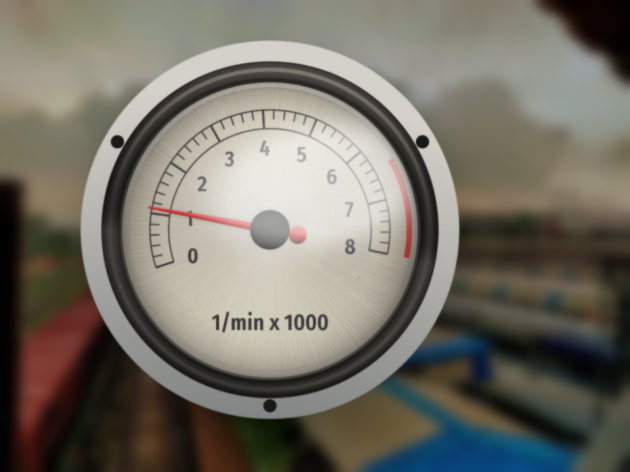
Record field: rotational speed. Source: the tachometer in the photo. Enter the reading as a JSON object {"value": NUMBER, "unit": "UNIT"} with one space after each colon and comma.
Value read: {"value": 1100, "unit": "rpm"}
